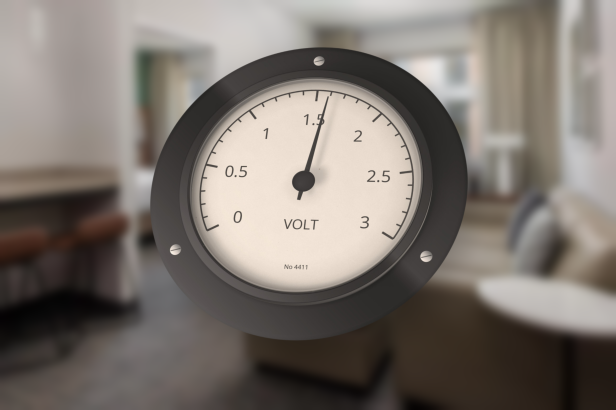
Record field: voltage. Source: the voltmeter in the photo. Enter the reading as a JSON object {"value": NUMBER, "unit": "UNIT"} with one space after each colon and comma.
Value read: {"value": 1.6, "unit": "V"}
